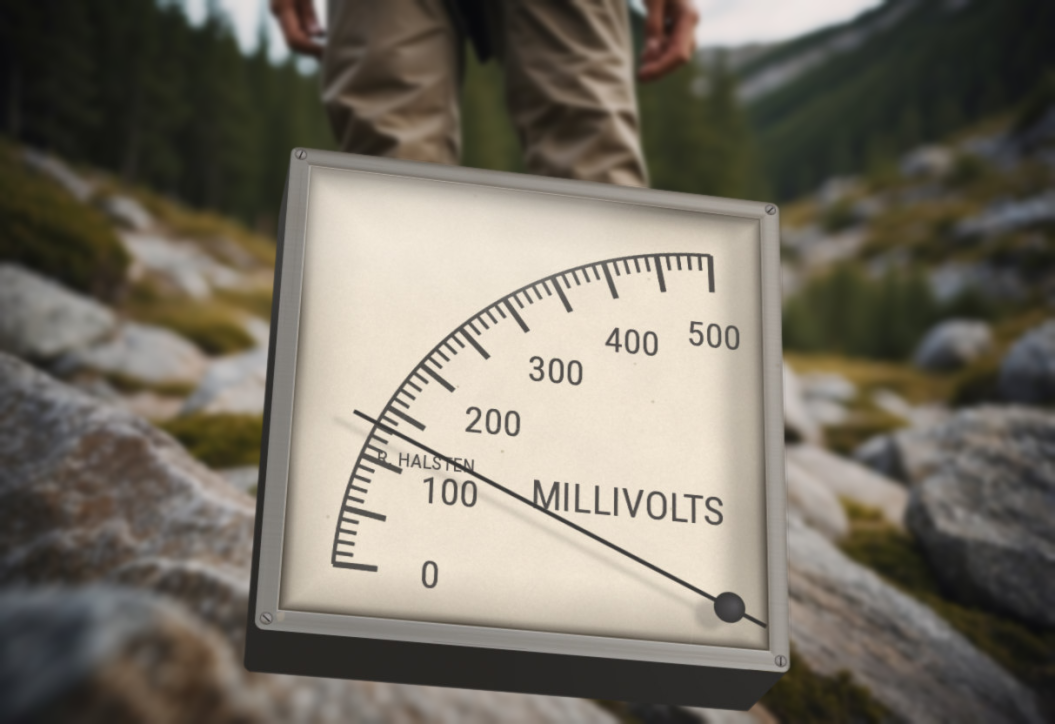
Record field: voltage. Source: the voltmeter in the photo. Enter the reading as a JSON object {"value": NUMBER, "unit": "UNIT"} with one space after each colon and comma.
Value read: {"value": 130, "unit": "mV"}
